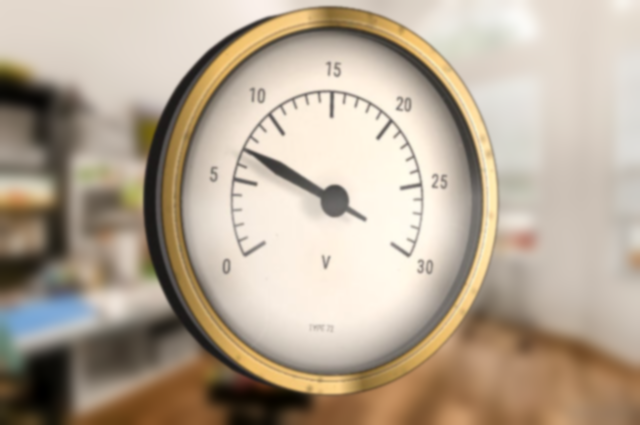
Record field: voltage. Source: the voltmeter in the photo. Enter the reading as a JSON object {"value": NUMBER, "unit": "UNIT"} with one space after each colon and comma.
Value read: {"value": 7, "unit": "V"}
